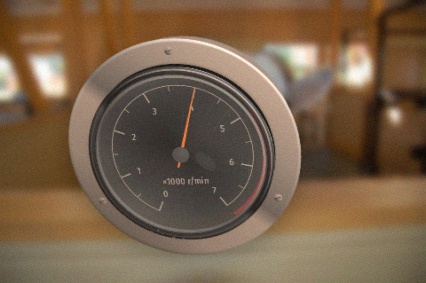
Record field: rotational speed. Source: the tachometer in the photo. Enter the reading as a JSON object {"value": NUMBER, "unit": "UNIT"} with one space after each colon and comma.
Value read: {"value": 4000, "unit": "rpm"}
